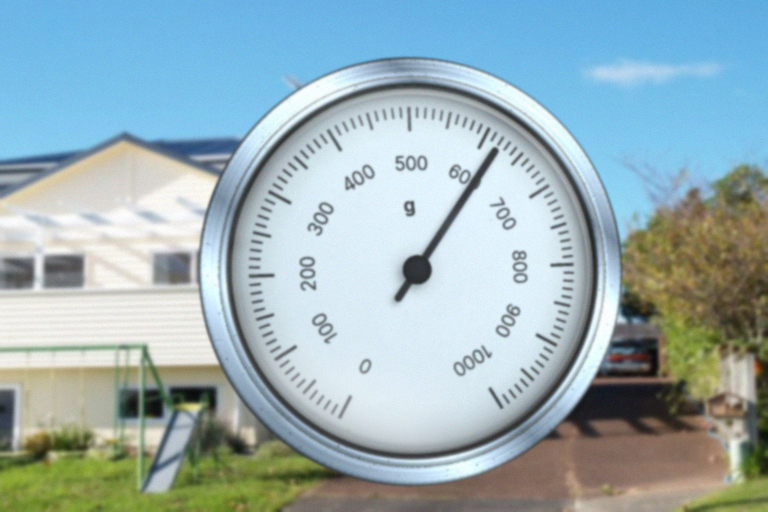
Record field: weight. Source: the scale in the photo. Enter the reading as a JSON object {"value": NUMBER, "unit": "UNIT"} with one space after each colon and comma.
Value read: {"value": 620, "unit": "g"}
